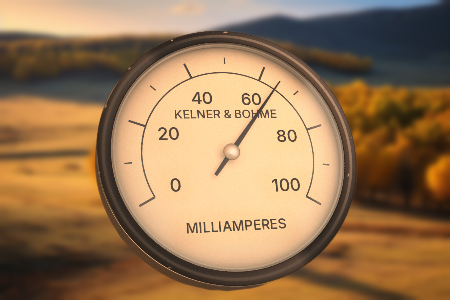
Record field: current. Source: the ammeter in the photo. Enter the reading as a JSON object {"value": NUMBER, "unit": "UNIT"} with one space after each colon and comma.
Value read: {"value": 65, "unit": "mA"}
